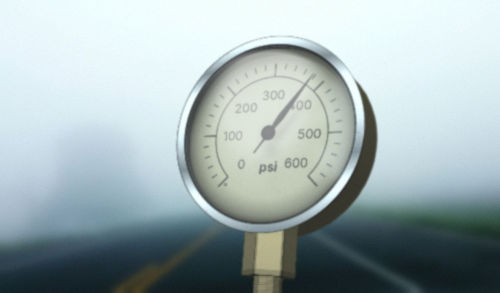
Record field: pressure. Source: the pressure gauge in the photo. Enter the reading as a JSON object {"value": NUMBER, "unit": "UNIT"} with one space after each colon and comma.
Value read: {"value": 380, "unit": "psi"}
